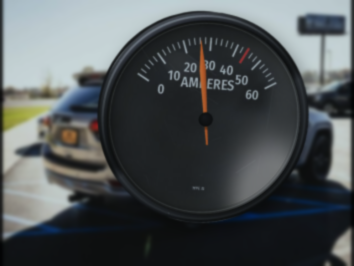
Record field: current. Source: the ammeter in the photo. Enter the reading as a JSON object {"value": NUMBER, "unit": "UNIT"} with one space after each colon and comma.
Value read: {"value": 26, "unit": "A"}
